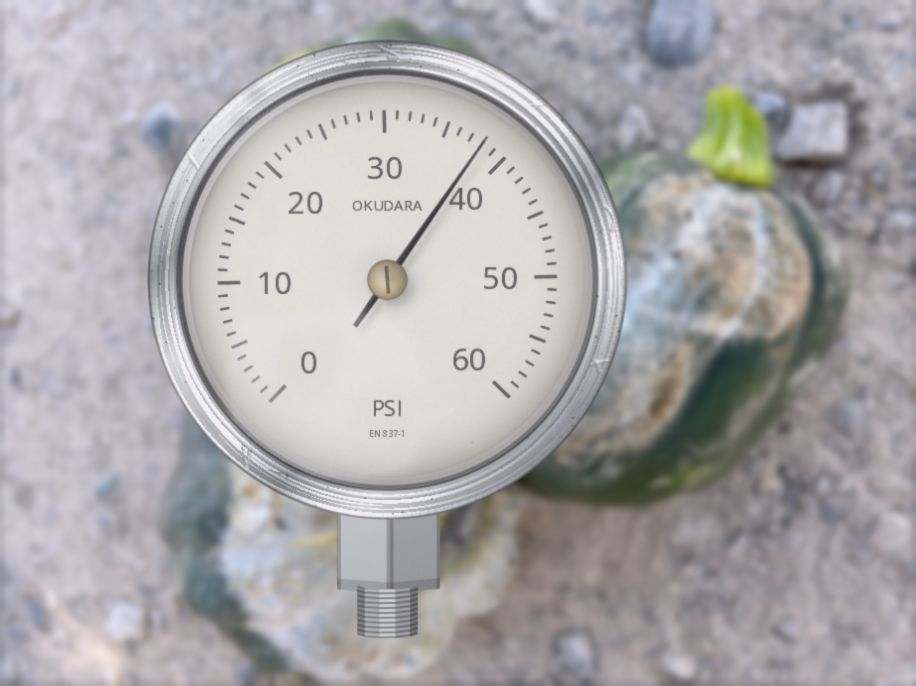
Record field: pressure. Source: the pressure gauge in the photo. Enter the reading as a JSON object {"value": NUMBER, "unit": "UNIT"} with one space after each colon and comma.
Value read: {"value": 38, "unit": "psi"}
